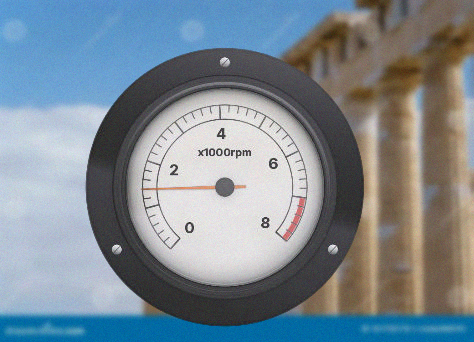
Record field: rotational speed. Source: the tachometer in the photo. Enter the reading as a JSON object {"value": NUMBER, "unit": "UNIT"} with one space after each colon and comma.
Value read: {"value": 1400, "unit": "rpm"}
